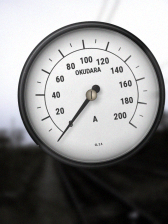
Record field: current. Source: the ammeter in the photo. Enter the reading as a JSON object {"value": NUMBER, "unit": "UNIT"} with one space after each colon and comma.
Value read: {"value": 0, "unit": "A"}
